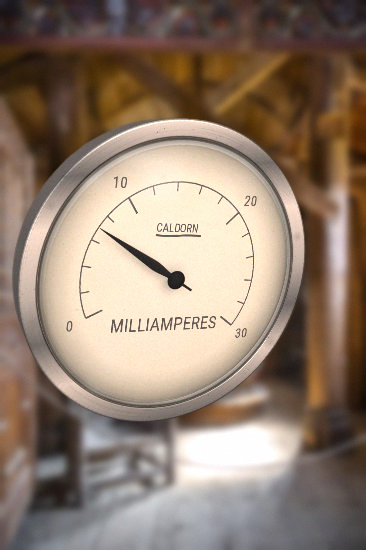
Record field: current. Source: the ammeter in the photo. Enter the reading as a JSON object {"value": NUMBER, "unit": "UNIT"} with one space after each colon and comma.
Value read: {"value": 7, "unit": "mA"}
